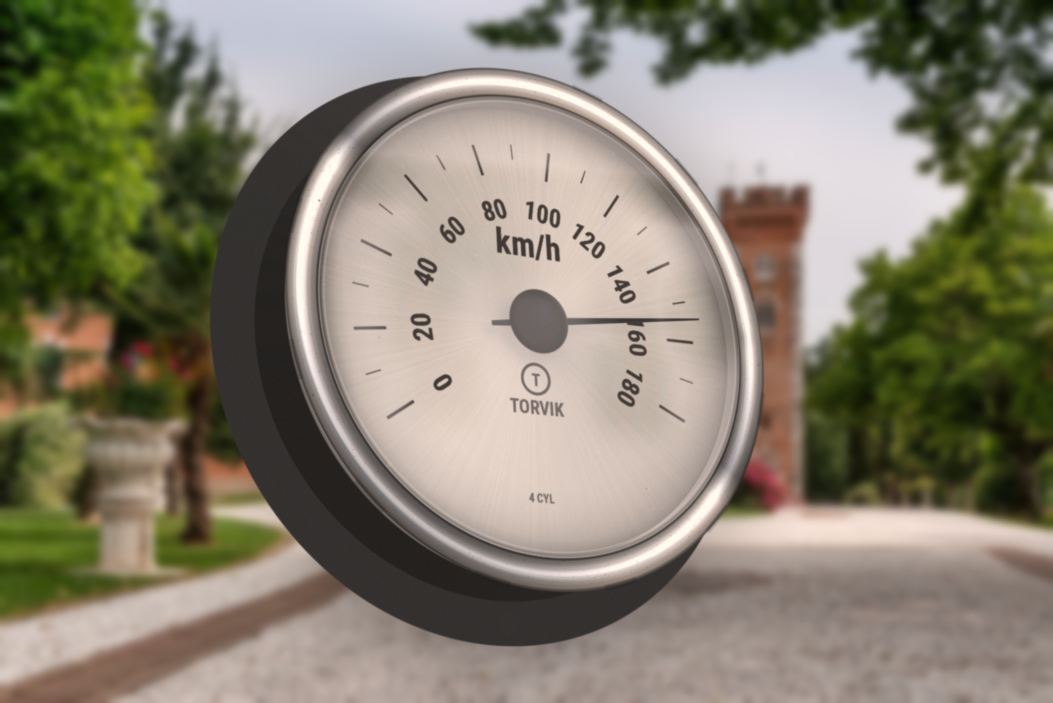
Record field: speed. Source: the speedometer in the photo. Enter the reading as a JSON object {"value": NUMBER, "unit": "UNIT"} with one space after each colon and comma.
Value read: {"value": 155, "unit": "km/h"}
